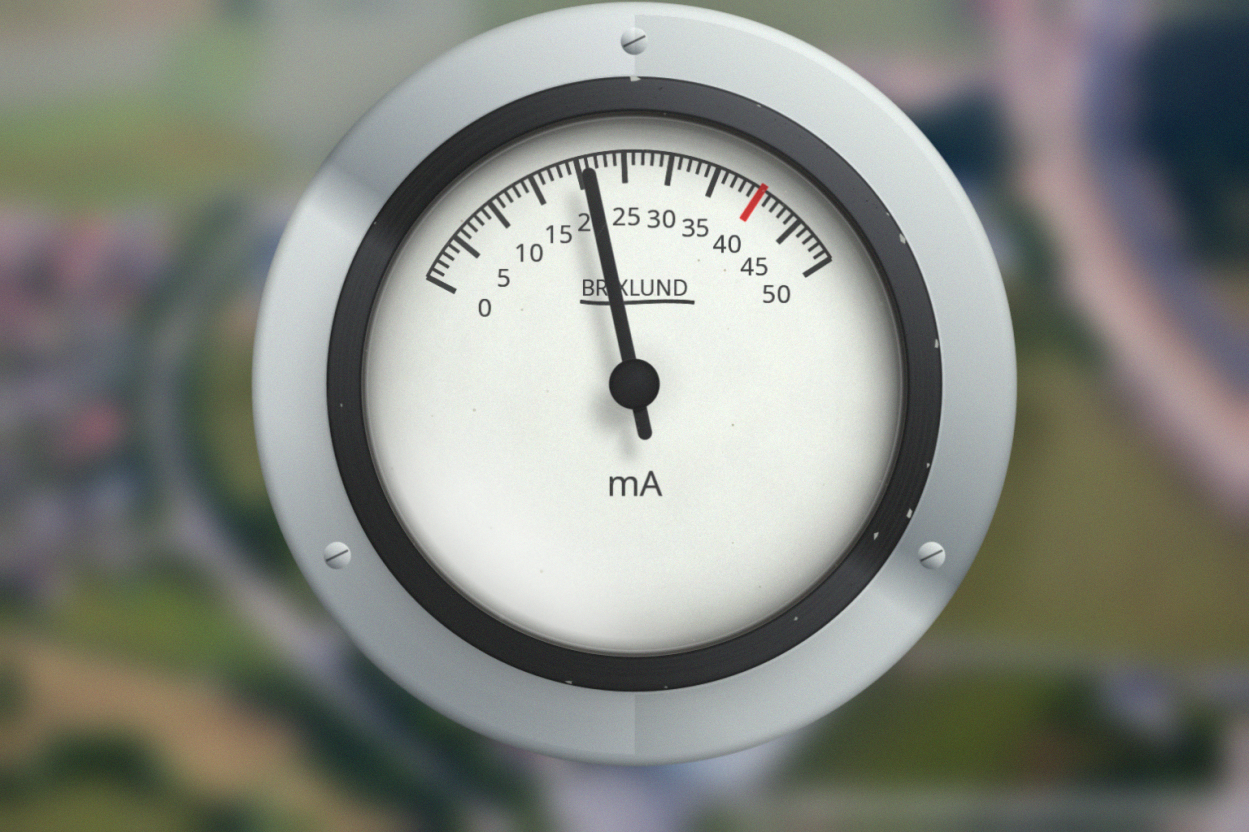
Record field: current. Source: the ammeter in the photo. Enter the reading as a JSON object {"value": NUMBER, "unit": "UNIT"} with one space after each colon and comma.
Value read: {"value": 21, "unit": "mA"}
